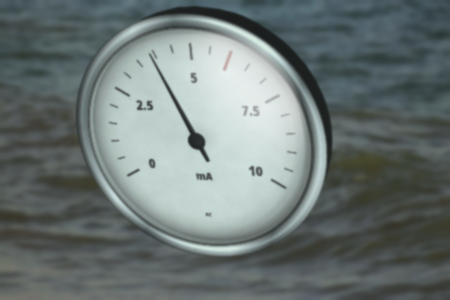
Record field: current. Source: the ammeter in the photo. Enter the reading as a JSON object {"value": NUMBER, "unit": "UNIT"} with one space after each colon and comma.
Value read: {"value": 4, "unit": "mA"}
